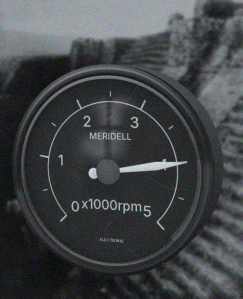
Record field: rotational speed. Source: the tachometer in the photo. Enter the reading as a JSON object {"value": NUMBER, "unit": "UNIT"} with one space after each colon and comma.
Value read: {"value": 4000, "unit": "rpm"}
